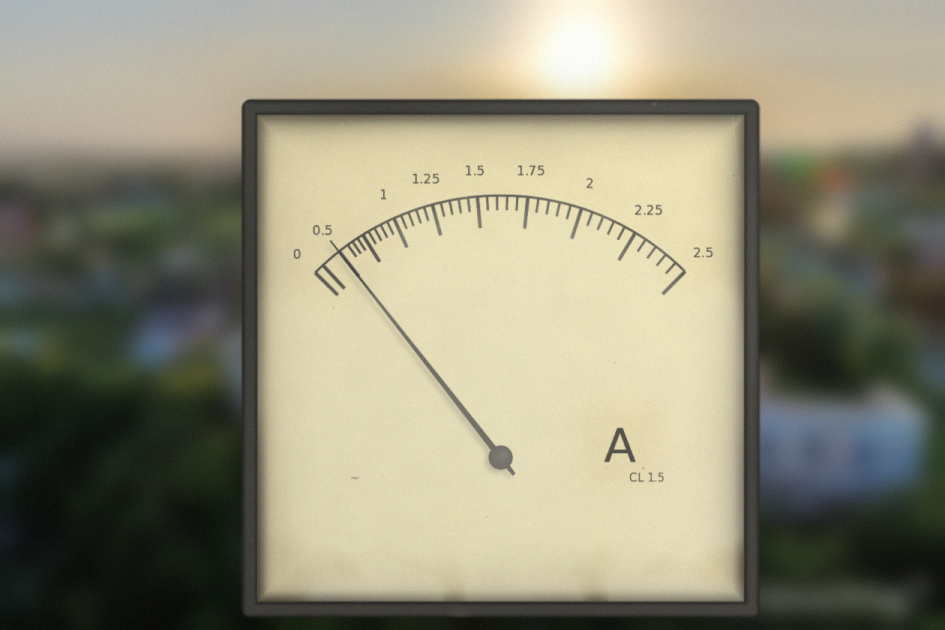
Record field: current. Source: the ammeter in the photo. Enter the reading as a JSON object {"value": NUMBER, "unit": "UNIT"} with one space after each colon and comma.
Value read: {"value": 0.5, "unit": "A"}
